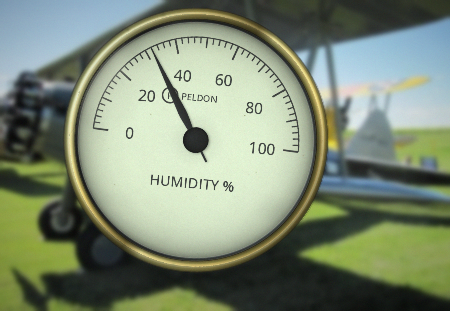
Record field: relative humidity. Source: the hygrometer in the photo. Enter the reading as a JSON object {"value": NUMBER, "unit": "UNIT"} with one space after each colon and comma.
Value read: {"value": 32, "unit": "%"}
